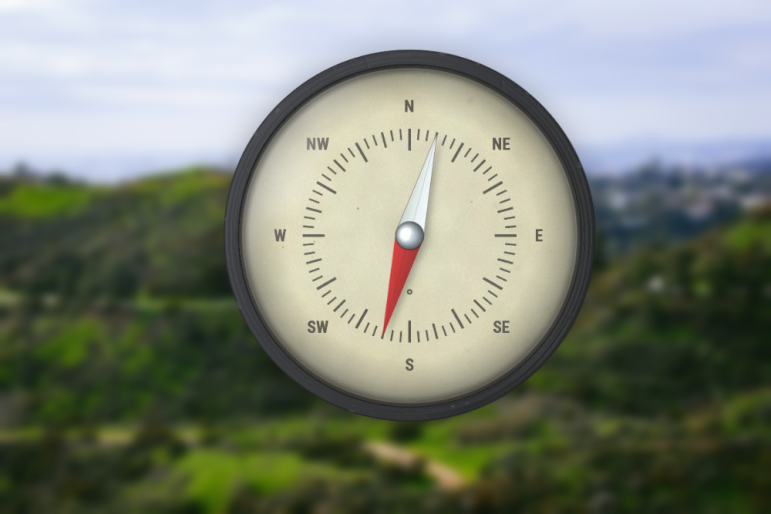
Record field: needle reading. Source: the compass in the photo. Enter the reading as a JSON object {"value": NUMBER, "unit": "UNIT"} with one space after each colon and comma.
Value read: {"value": 195, "unit": "°"}
